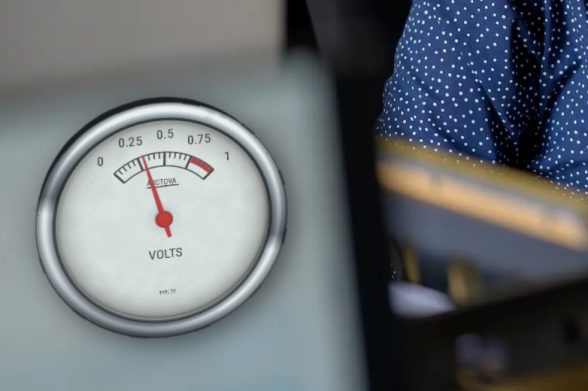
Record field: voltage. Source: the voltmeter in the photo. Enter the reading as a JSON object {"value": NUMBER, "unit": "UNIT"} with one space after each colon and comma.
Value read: {"value": 0.3, "unit": "V"}
